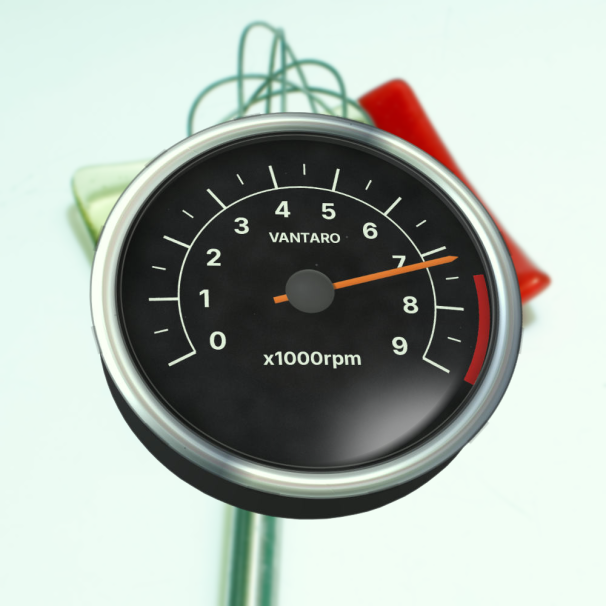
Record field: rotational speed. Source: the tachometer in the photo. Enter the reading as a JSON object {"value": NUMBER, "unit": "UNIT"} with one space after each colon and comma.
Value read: {"value": 7250, "unit": "rpm"}
